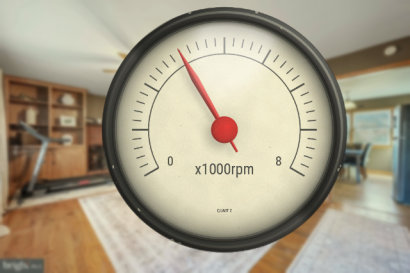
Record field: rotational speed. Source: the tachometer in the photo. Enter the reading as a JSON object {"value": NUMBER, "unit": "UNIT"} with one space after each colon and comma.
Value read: {"value": 3000, "unit": "rpm"}
